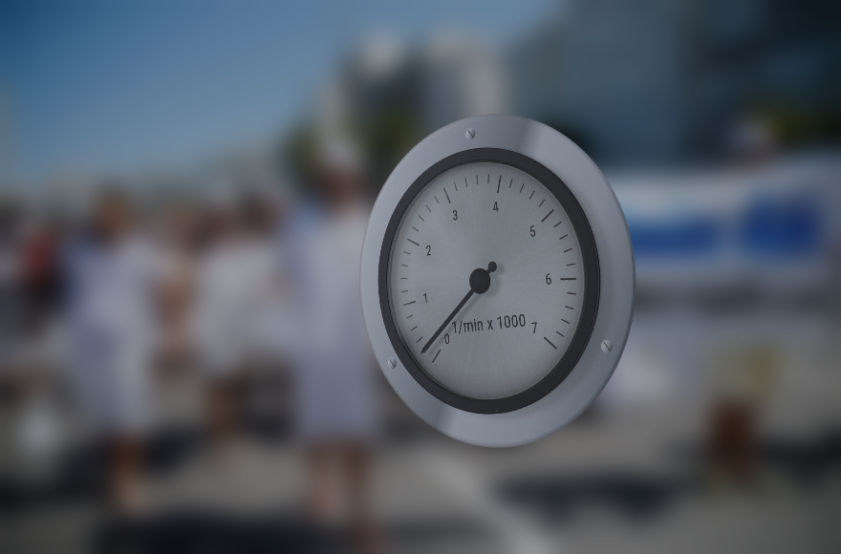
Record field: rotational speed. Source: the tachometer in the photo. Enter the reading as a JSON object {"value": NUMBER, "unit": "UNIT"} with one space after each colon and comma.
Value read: {"value": 200, "unit": "rpm"}
